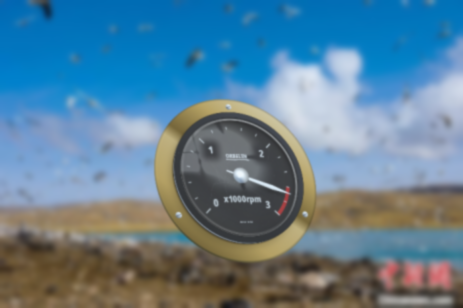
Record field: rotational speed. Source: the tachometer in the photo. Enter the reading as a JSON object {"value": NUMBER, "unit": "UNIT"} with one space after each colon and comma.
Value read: {"value": 2700, "unit": "rpm"}
